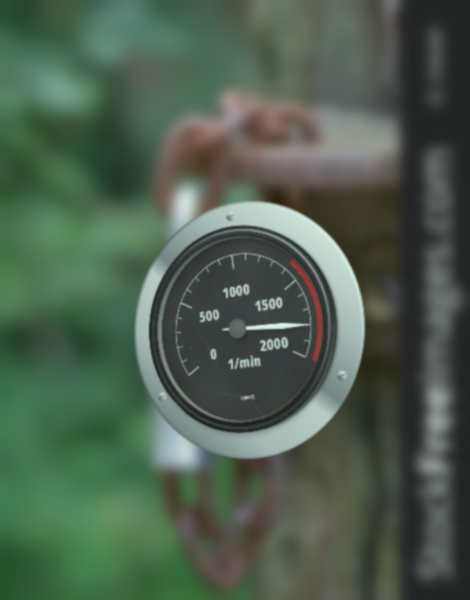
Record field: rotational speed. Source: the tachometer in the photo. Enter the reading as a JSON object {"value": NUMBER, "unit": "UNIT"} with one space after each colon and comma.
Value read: {"value": 1800, "unit": "rpm"}
